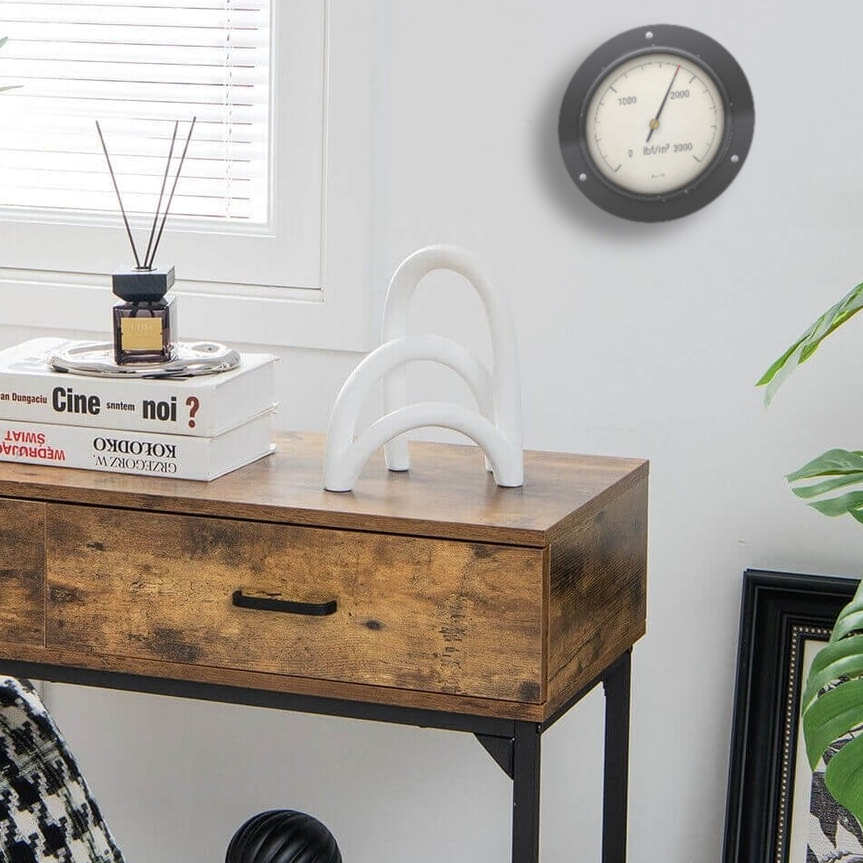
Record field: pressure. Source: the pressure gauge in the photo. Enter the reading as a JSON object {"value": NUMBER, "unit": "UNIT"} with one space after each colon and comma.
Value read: {"value": 1800, "unit": "psi"}
